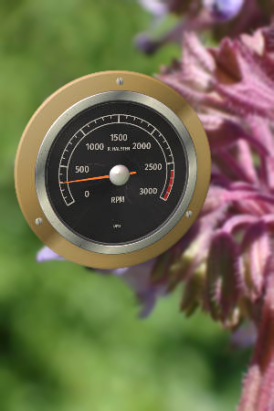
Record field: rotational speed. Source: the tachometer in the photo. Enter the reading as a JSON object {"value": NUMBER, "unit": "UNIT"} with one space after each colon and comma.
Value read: {"value": 300, "unit": "rpm"}
